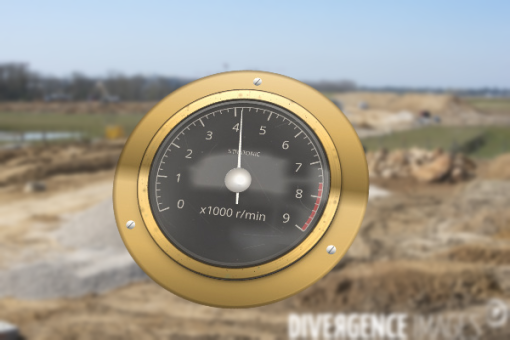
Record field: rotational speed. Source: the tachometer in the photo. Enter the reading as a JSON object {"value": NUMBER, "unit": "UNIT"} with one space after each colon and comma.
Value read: {"value": 4200, "unit": "rpm"}
